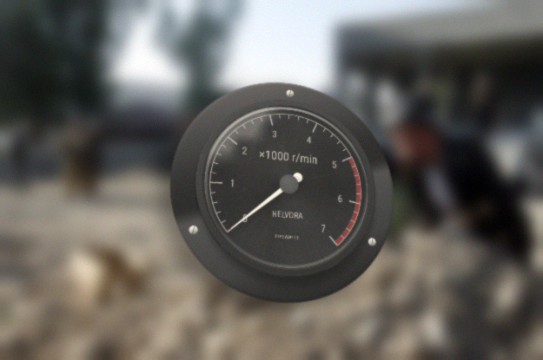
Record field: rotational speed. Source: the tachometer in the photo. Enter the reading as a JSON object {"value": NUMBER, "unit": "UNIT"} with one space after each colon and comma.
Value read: {"value": 0, "unit": "rpm"}
